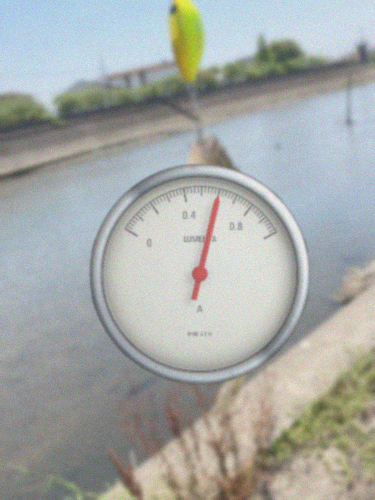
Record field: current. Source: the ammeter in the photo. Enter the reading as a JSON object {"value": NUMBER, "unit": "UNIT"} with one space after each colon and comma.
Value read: {"value": 0.6, "unit": "A"}
